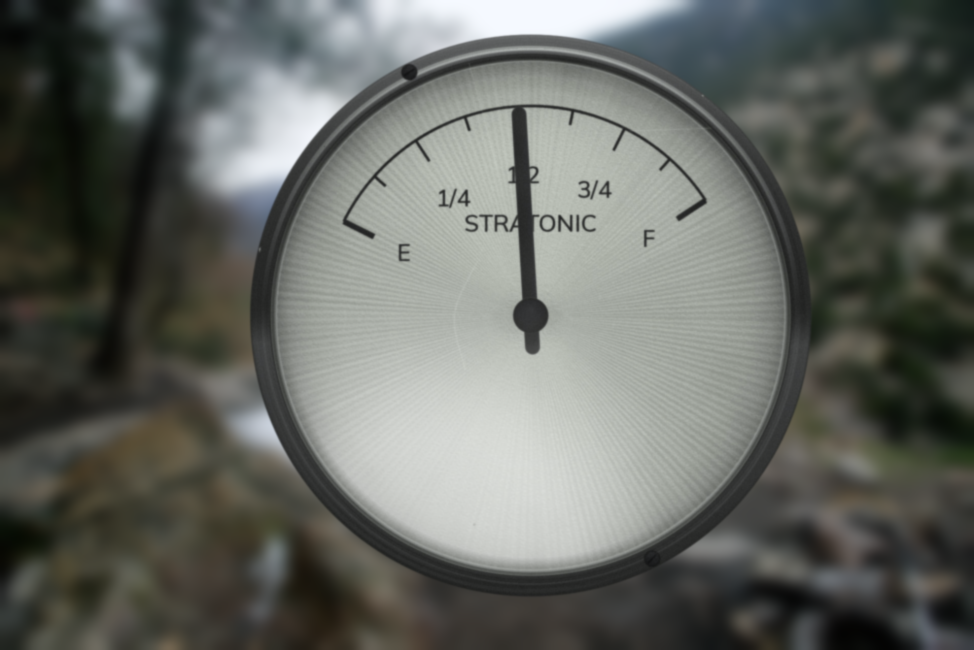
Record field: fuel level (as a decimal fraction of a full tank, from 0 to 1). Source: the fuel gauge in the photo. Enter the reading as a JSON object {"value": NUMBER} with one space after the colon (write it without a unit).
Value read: {"value": 0.5}
